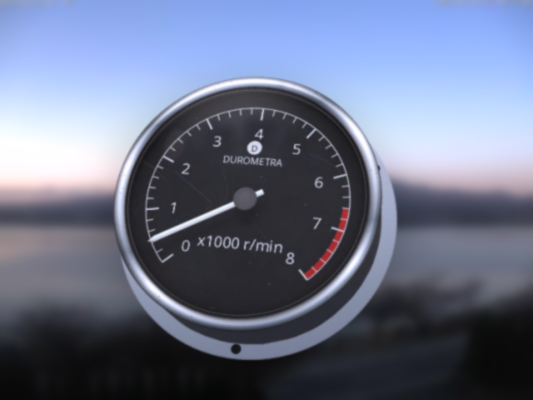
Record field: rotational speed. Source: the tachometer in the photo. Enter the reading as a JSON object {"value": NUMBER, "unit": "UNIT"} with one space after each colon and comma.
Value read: {"value": 400, "unit": "rpm"}
